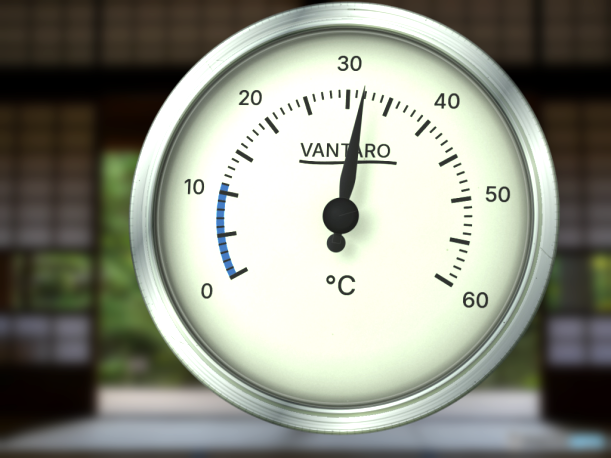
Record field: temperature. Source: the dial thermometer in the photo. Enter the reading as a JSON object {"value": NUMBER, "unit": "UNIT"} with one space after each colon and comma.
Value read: {"value": 32, "unit": "°C"}
